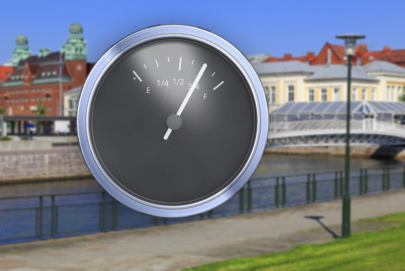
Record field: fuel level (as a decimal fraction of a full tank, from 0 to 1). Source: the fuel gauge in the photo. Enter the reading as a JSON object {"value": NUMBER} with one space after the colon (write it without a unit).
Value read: {"value": 0.75}
